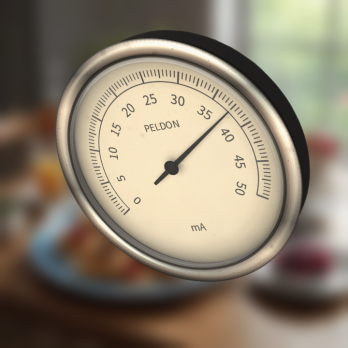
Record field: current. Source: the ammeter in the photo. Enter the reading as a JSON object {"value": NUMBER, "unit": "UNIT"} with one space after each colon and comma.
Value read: {"value": 37.5, "unit": "mA"}
